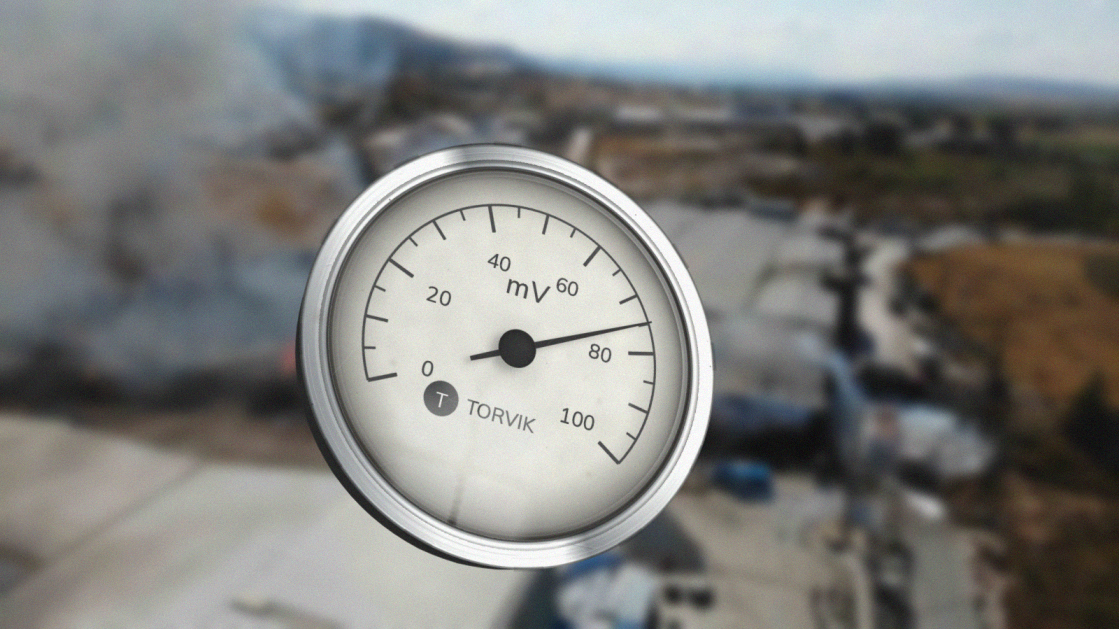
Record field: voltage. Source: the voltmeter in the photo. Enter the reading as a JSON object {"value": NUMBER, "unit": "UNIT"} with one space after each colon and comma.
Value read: {"value": 75, "unit": "mV"}
